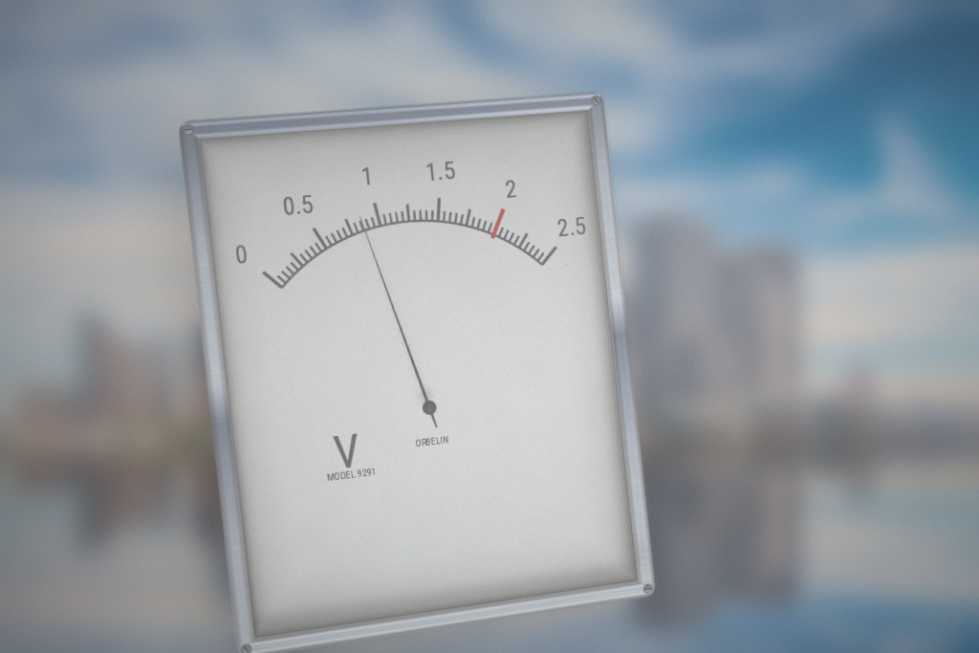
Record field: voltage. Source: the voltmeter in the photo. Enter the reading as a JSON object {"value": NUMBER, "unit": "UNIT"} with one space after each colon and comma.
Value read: {"value": 0.85, "unit": "V"}
